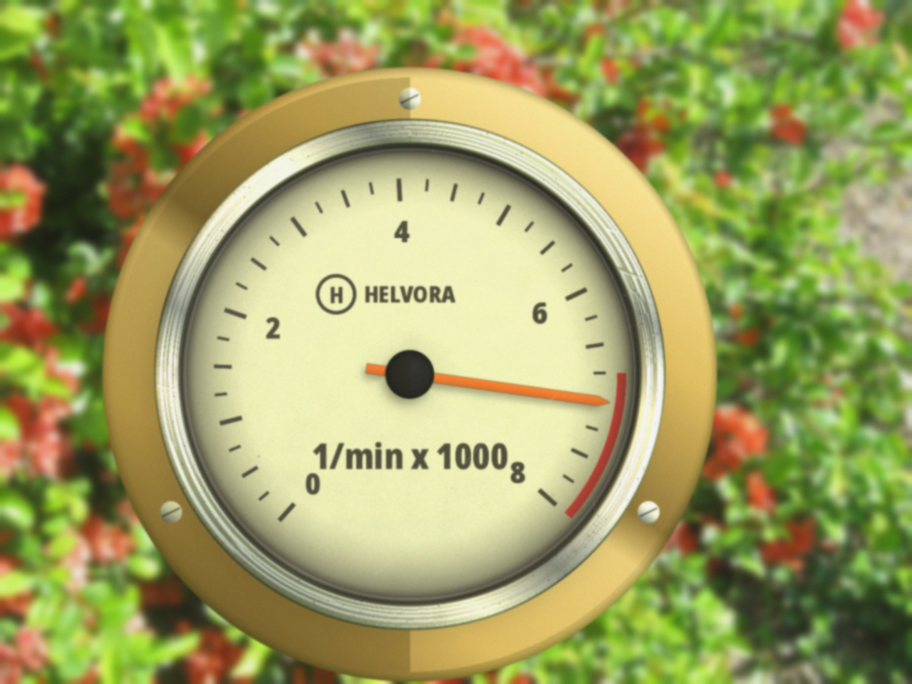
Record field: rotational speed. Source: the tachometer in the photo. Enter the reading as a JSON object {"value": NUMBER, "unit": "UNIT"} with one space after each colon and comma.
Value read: {"value": 7000, "unit": "rpm"}
